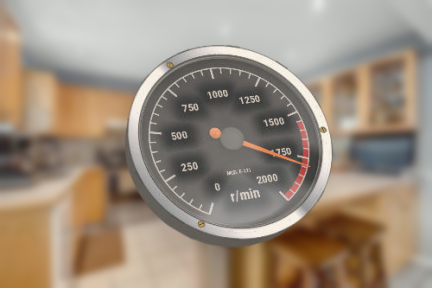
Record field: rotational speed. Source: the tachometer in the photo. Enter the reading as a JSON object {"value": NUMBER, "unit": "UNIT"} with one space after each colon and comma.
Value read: {"value": 1800, "unit": "rpm"}
